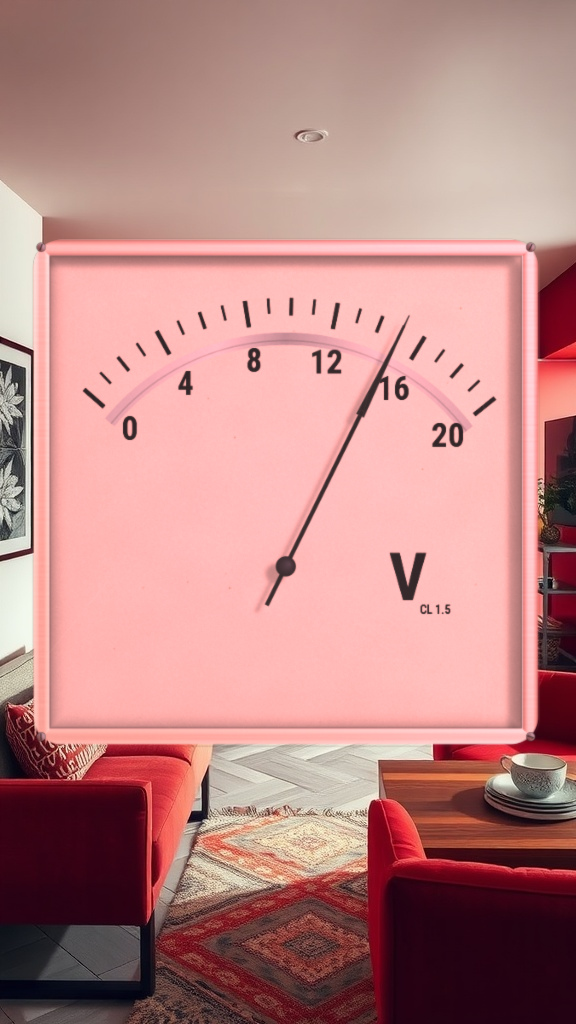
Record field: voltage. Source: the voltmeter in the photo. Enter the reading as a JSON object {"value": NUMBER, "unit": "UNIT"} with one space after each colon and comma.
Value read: {"value": 15, "unit": "V"}
